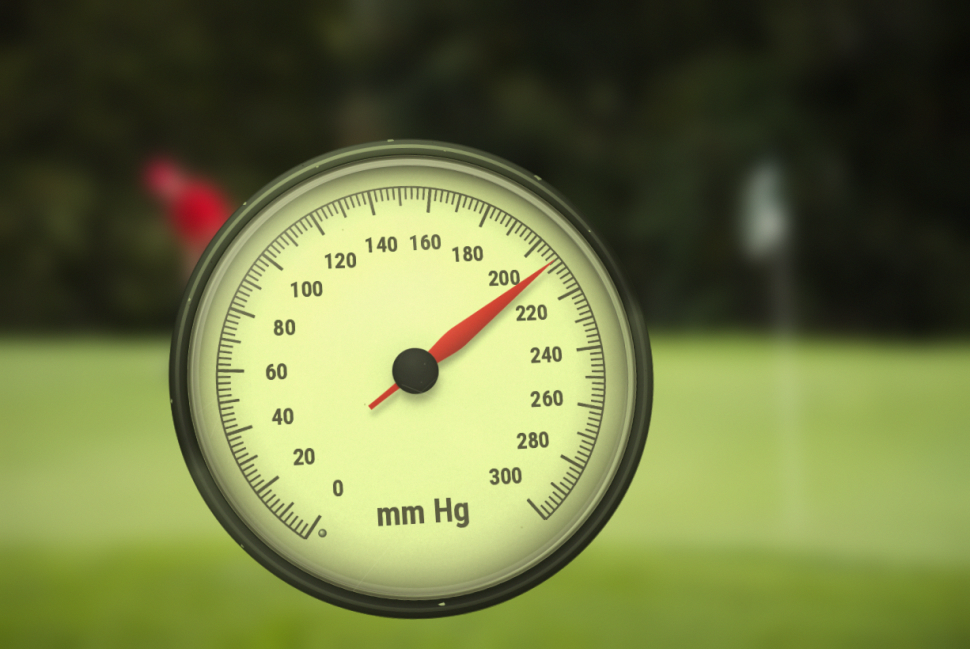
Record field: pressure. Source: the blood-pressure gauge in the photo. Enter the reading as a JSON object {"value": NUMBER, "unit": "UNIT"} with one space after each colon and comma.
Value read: {"value": 208, "unit": "mmHg"}
